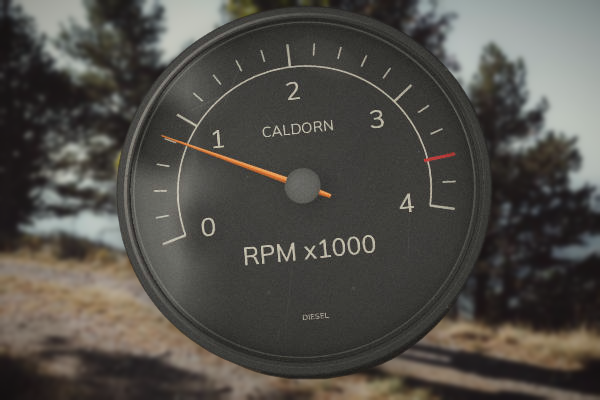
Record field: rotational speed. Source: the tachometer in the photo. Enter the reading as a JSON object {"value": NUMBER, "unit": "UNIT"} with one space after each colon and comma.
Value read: {"value": 800, "unit": "rpm"}
